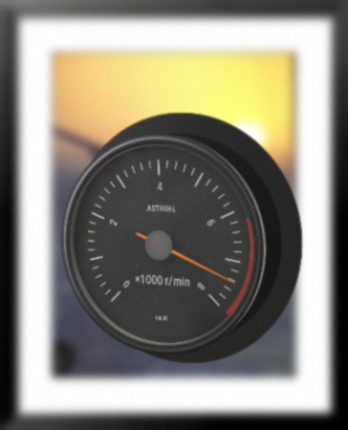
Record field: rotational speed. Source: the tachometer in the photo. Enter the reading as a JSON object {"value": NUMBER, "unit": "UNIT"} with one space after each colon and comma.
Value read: {"value": 7400, "unit": "rpm"}
